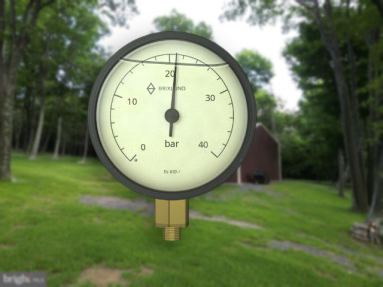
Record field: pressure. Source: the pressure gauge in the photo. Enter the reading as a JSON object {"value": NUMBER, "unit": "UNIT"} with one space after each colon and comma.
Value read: {"value": 21, "unit": "bar"}
